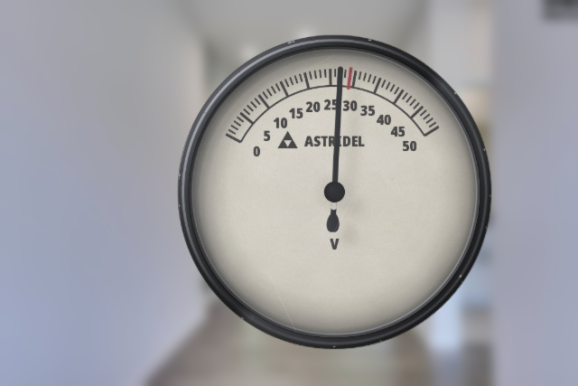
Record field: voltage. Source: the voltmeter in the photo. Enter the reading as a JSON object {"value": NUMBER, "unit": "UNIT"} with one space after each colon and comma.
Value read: {"value": 27, "unit": "V"}
